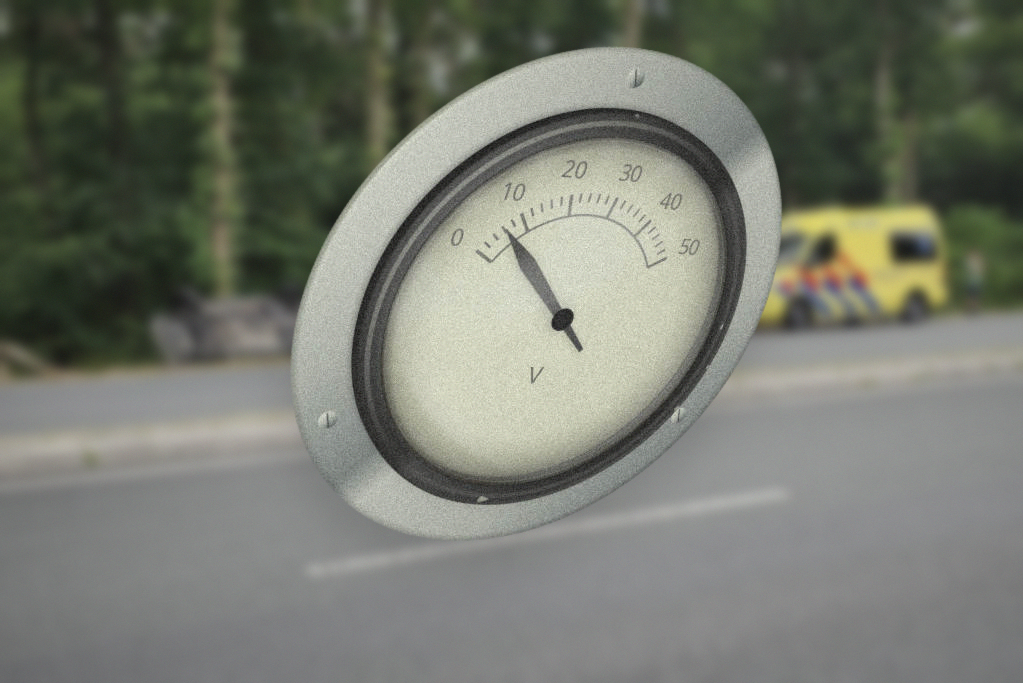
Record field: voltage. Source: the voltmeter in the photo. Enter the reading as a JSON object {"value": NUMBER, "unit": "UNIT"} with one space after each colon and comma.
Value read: {"value": 6, "unit": "V"}
